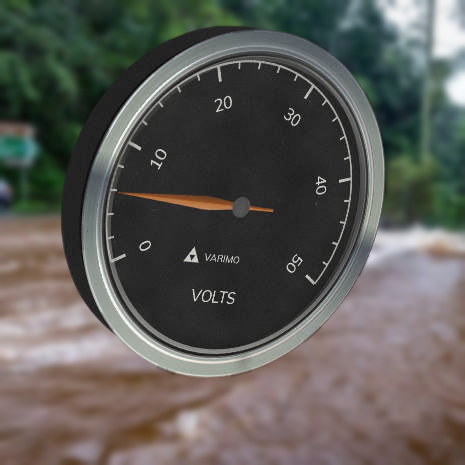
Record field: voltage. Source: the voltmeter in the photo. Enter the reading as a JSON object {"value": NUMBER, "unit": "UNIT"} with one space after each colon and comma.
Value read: {"value": 6, "unit": "V"}
